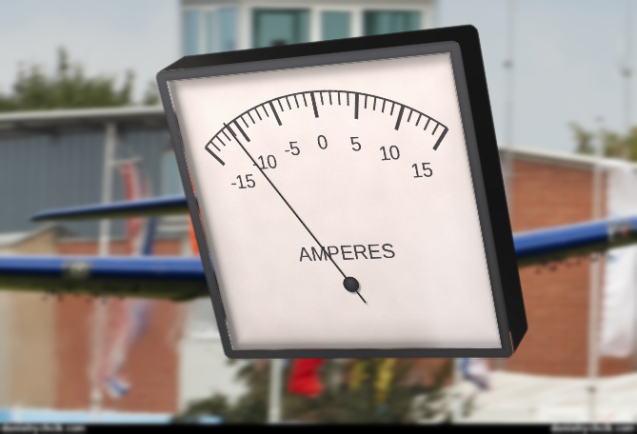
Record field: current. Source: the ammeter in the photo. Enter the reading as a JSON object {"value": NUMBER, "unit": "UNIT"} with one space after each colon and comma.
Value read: {"value": -11, "unit": "A"}
